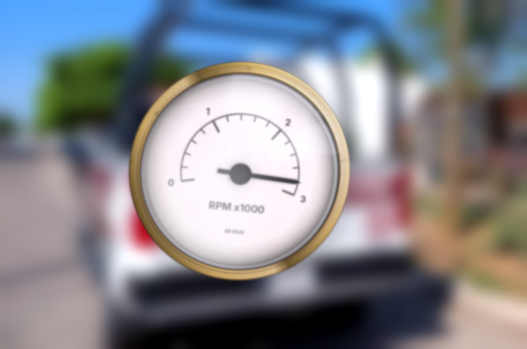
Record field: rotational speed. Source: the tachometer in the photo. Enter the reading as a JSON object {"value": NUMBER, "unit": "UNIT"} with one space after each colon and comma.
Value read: {"value": 2800, "unit": "rpm"}
